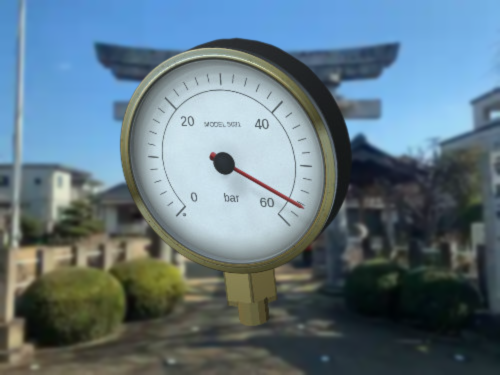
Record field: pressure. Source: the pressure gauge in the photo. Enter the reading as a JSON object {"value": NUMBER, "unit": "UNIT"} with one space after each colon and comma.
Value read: {"value": 56, "unit": "bar"}
